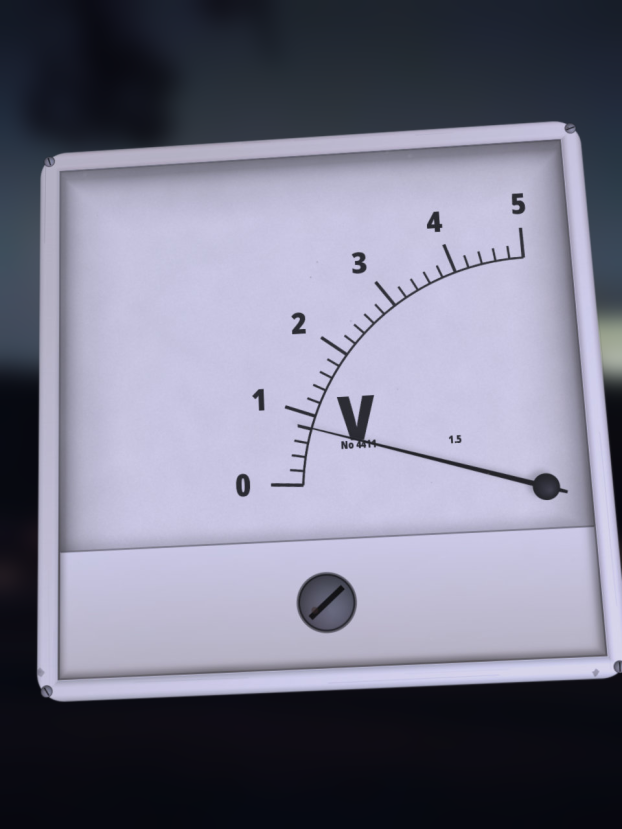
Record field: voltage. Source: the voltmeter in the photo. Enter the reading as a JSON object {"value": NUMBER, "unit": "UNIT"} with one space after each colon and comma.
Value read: {"value": 0.8, "unit": "V"}
